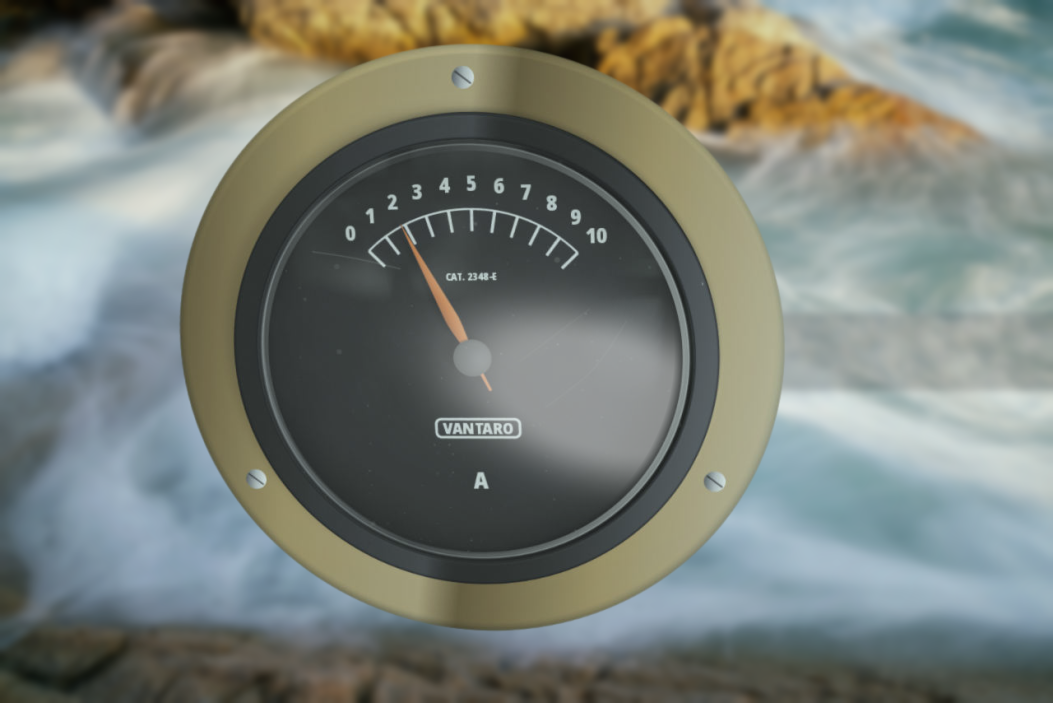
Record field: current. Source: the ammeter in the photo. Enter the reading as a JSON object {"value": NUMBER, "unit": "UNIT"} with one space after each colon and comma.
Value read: {"value": 2, "unit": "A"}
